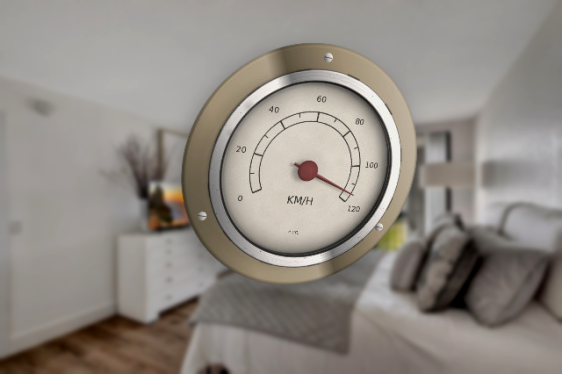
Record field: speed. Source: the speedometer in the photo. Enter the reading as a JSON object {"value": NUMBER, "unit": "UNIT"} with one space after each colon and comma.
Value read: {"value": 115, "unit": "km/h"}
